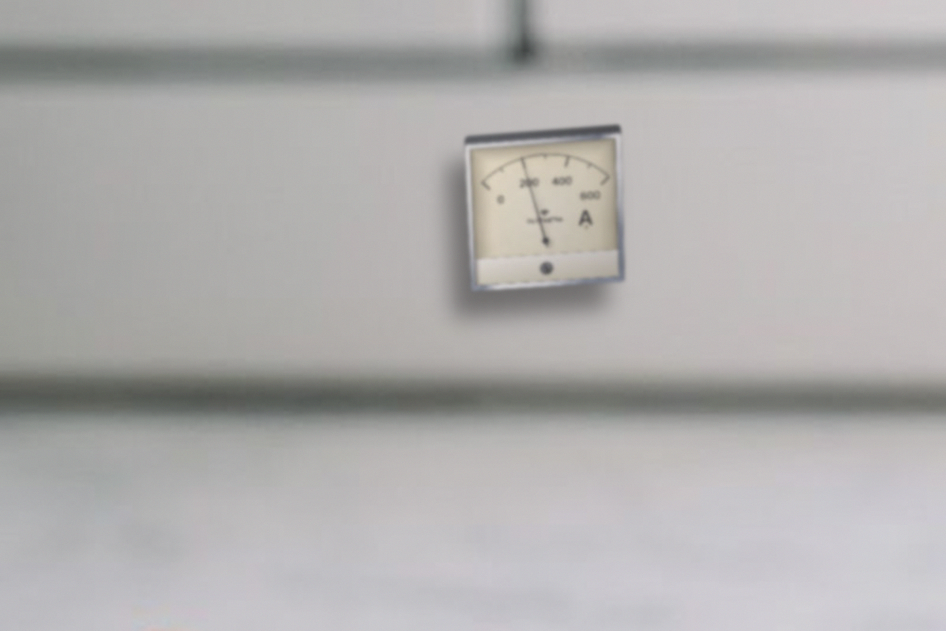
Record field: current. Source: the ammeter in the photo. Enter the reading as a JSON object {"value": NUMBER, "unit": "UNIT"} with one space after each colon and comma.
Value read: {"value": 200, "unit": "A"}
